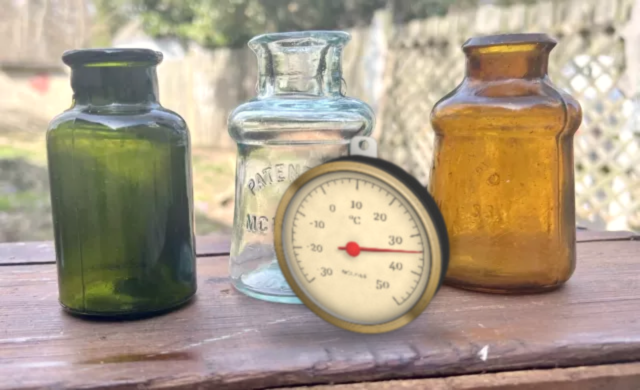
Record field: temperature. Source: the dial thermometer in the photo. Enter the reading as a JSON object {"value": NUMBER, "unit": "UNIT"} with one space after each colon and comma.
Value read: {"value": 34, "unit": "°C"}
